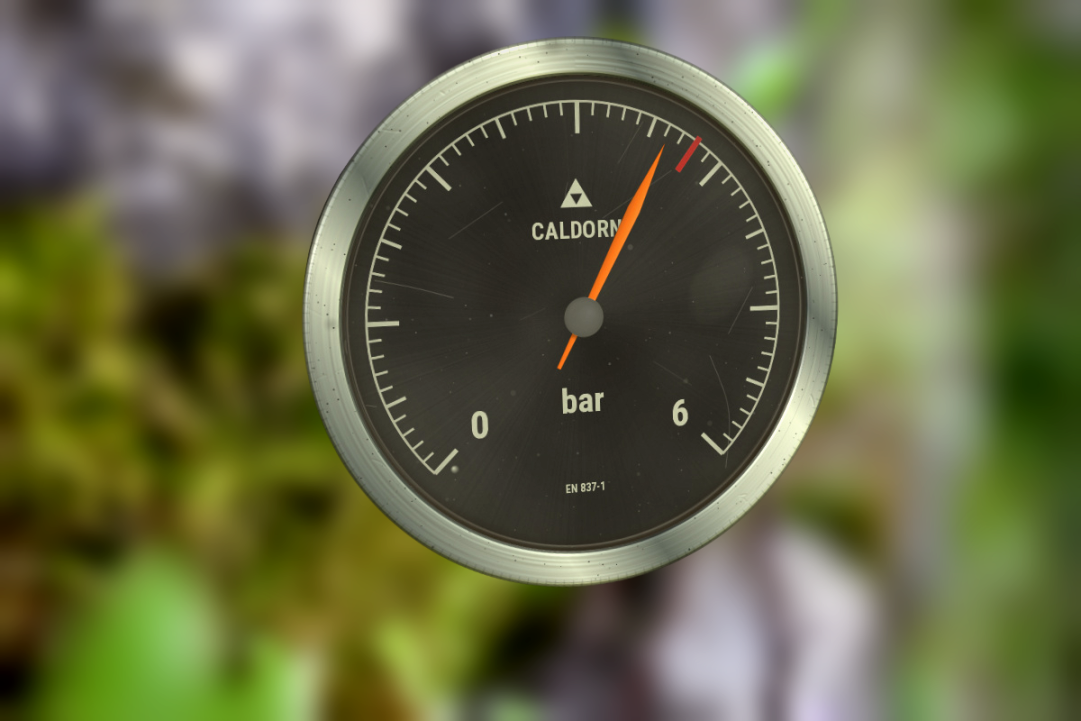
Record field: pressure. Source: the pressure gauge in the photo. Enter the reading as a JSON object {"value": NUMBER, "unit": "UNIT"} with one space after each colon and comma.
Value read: {"value": 3.6, "unit": "bar"}
